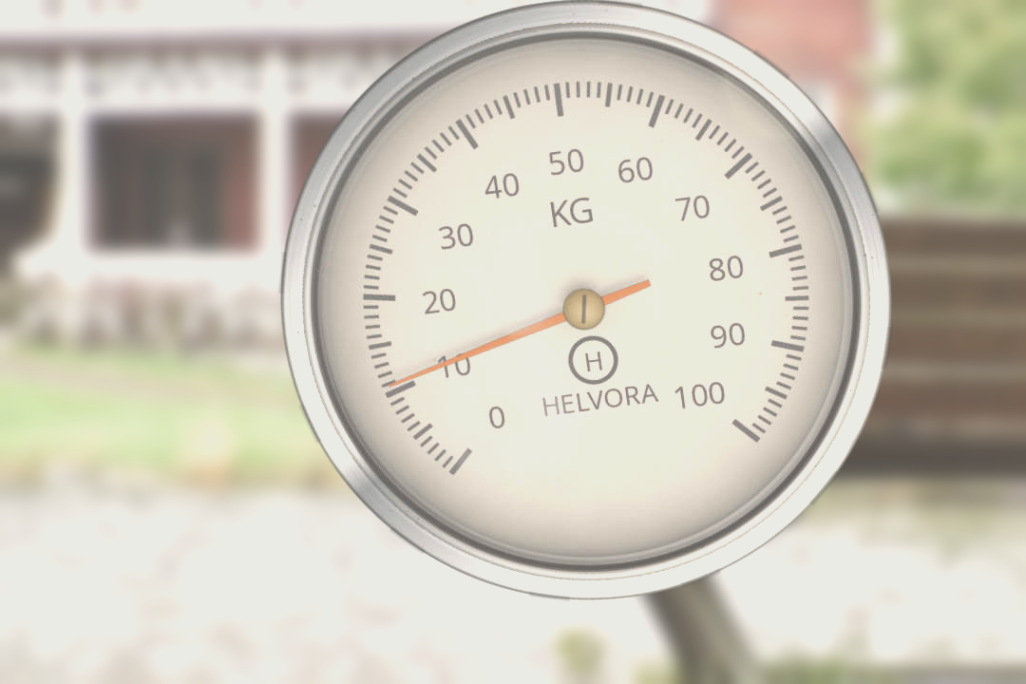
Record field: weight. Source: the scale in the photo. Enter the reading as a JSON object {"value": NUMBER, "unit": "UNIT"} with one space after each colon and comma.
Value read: {"value": 11, "unit": "kg"}
